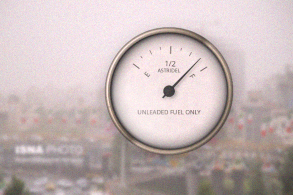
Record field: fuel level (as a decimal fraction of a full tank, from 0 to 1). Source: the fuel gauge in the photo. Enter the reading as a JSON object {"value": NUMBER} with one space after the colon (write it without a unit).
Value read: {"value": 0.875}
